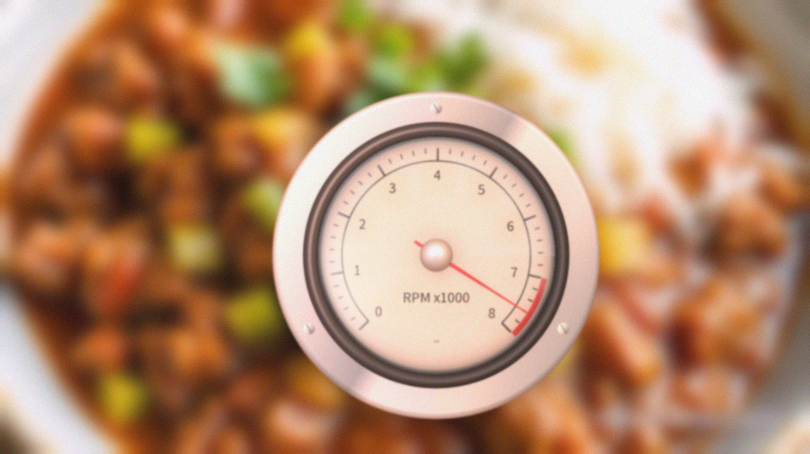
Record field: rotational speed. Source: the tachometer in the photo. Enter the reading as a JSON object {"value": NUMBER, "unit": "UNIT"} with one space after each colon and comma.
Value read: {"value": 7600, "unit": "rpm"}
